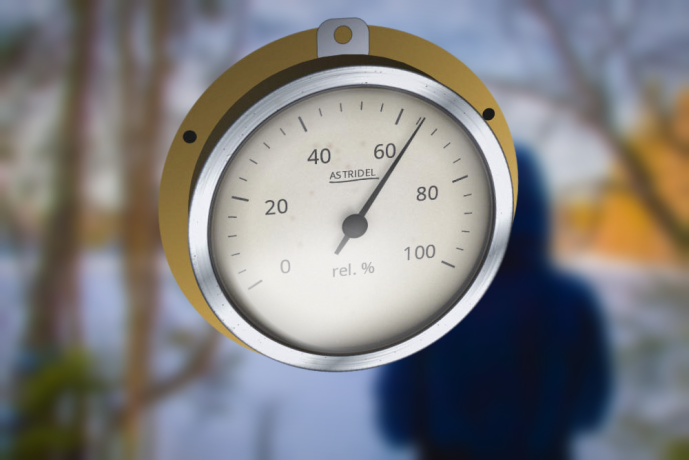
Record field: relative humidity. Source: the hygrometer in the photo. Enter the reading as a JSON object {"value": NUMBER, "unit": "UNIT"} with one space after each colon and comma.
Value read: {"value": 64, "unit": "%"}
